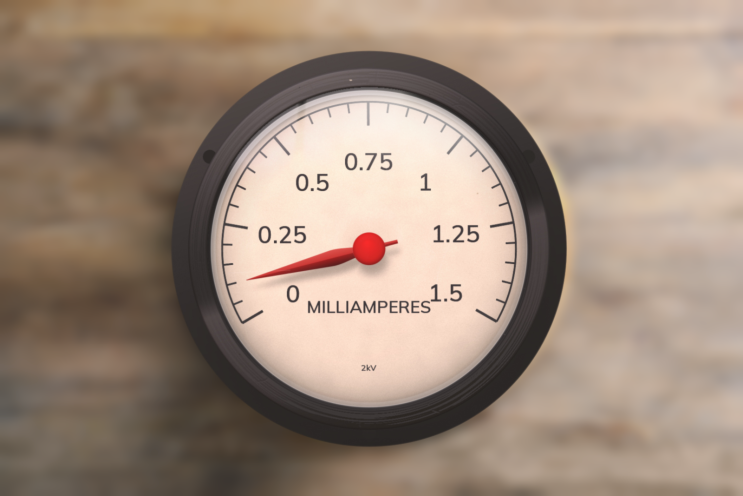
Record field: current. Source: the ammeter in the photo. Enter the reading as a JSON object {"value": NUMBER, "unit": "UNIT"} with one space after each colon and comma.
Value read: {"value": 0.1, "unit": "mA"}
